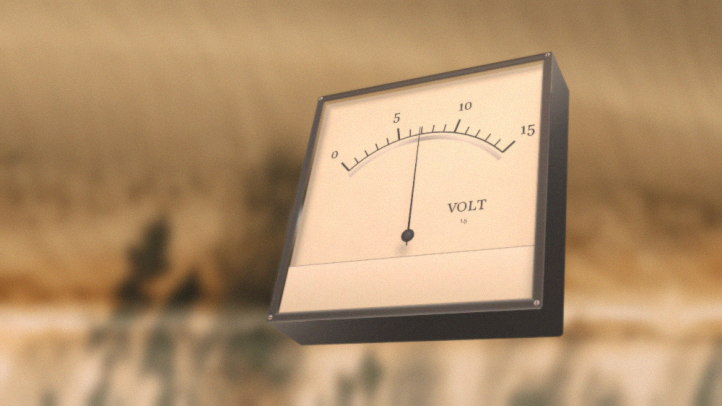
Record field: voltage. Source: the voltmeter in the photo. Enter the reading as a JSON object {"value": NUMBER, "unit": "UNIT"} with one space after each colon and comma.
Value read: {"value": 7, "unit": "V"}
